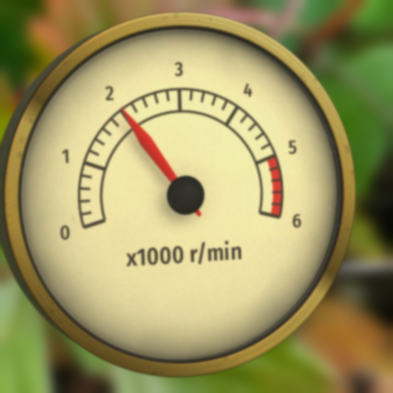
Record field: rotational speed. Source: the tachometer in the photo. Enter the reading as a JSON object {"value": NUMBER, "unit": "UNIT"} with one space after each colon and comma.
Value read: {"value": 2000, "unit": "rpm"}
